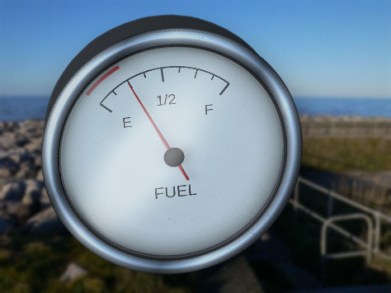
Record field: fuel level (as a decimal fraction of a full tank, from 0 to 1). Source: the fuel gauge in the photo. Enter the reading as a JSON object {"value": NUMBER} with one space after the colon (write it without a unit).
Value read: {"value": 0.25}
